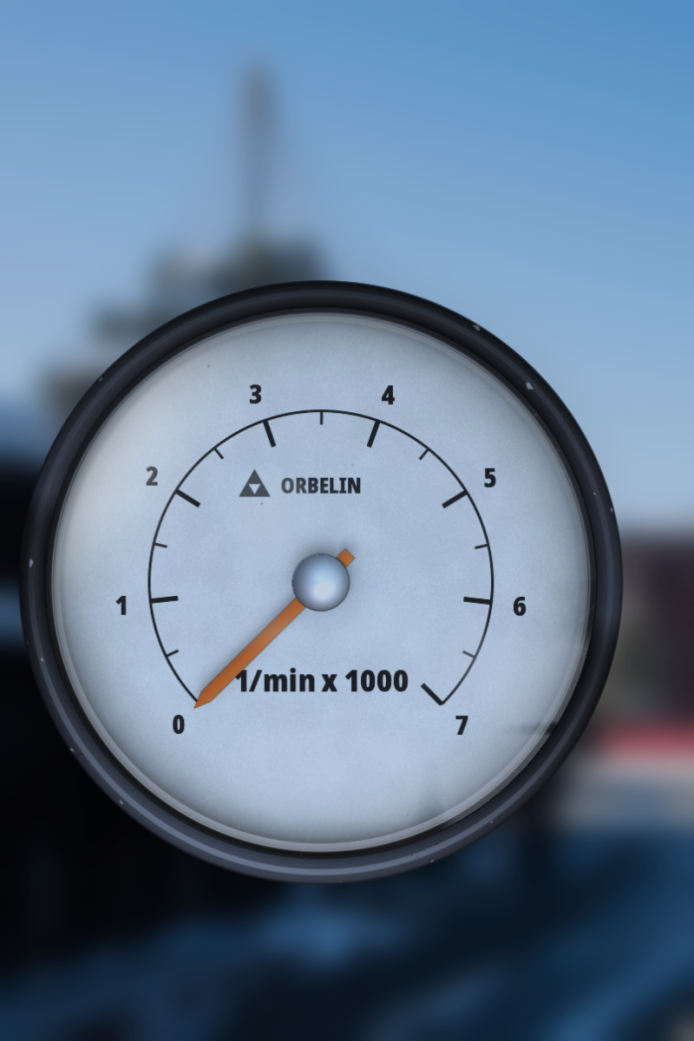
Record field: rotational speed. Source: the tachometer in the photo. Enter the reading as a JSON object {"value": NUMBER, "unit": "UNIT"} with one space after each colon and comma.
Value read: {"value": 0, "unit": "rpm"}
